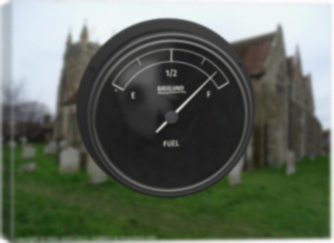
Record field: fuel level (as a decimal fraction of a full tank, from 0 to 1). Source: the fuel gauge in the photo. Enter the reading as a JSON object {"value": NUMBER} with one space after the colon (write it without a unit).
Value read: {"value": 0.875}
